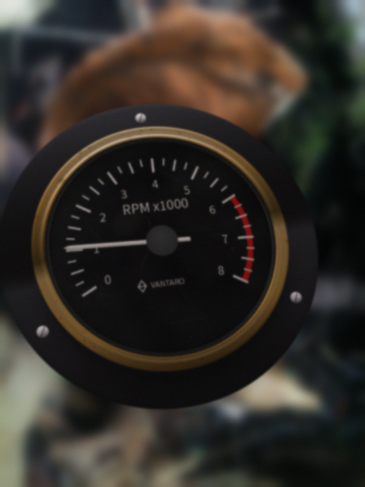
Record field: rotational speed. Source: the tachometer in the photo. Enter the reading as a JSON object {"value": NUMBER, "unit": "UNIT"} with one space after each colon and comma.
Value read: {"value": 1000, "unit": "rpm"}
